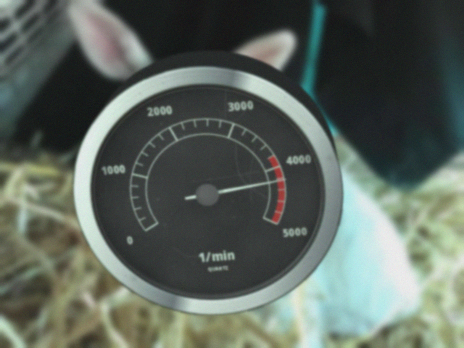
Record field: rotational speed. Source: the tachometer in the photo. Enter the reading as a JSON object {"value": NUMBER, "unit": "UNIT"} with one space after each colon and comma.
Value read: {"value": 4200, "unit": "rpm"}
